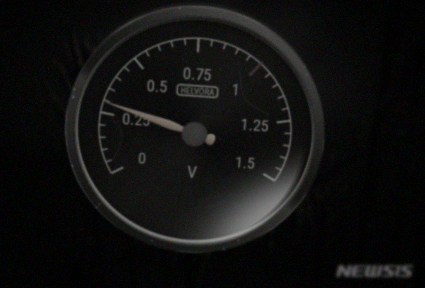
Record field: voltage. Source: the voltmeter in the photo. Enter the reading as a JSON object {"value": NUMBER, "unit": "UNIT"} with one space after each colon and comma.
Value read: {"value": 0.3, "unit": "V"}
